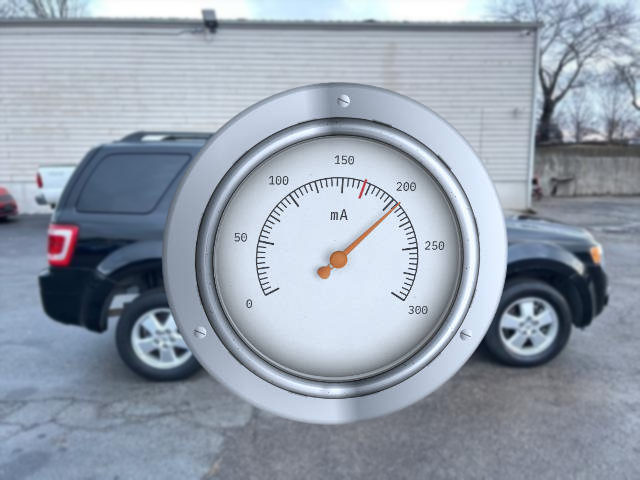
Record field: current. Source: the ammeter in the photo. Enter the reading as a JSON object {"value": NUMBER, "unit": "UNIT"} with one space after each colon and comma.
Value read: {"value": 205, "unit": "mA"}
